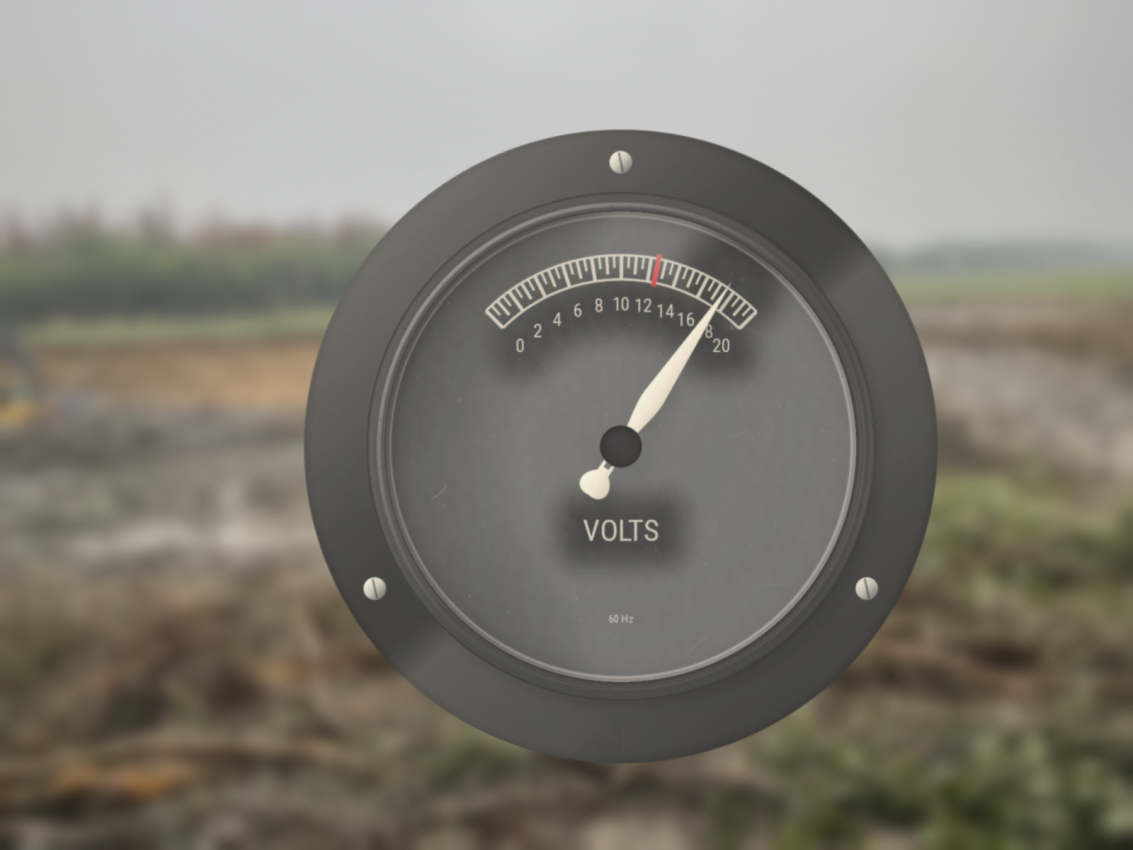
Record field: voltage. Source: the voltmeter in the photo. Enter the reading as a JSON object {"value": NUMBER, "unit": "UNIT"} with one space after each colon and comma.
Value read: {"value": 17.5, "unit": "V"}
